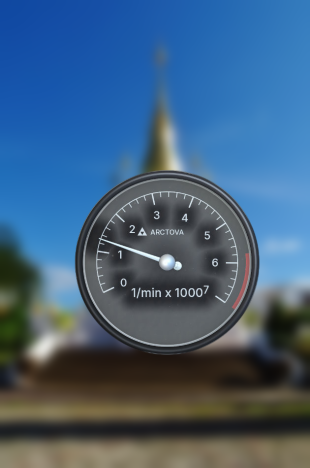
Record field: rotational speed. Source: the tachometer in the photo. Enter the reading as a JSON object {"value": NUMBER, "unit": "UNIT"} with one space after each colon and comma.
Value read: {"value": 1300, "unit": "rpm"}
